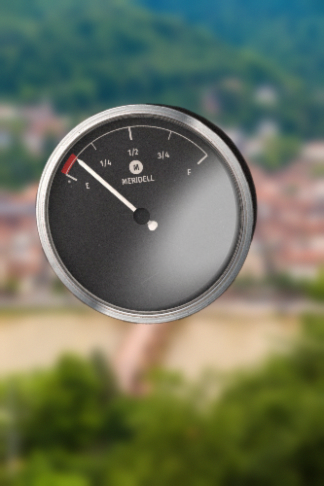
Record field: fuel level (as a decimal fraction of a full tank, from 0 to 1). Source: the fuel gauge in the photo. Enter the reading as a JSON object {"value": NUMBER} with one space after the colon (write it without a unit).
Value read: {"value": 0.125}
